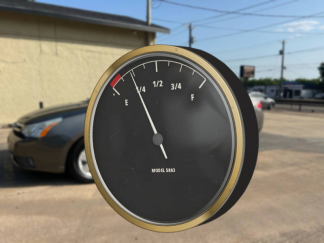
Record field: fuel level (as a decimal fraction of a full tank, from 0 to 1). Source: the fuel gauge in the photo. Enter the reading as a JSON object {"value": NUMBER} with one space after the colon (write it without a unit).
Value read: {"value": 0.25}
